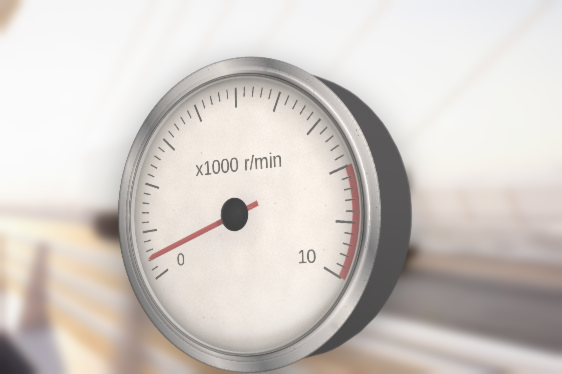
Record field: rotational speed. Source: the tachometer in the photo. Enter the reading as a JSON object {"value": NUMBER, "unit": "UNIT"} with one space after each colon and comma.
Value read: {"value": 400, "unit": "rpm"}
